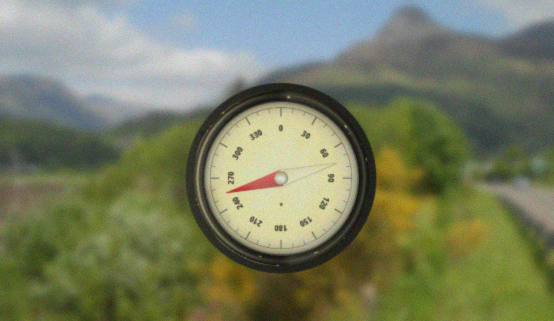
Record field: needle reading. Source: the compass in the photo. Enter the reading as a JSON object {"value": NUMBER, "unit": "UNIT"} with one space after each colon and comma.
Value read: {"value": 255, "unit": "°"}
